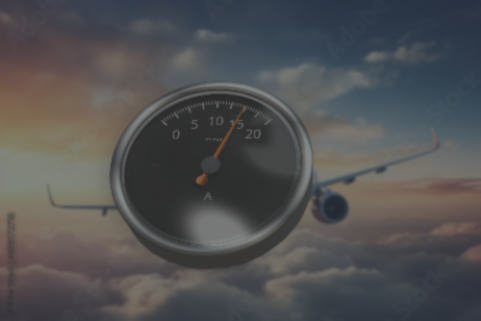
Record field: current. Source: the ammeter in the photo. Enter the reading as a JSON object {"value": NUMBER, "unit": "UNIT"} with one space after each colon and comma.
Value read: {"value": 15, "unit": "A"}
